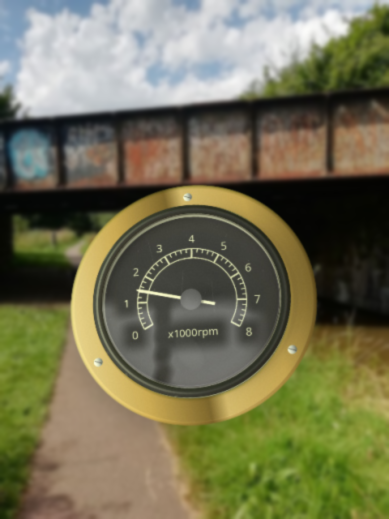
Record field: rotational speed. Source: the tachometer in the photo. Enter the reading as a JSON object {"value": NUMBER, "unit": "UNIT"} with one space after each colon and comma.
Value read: {"value": 1400, "unit": "rpm"}
